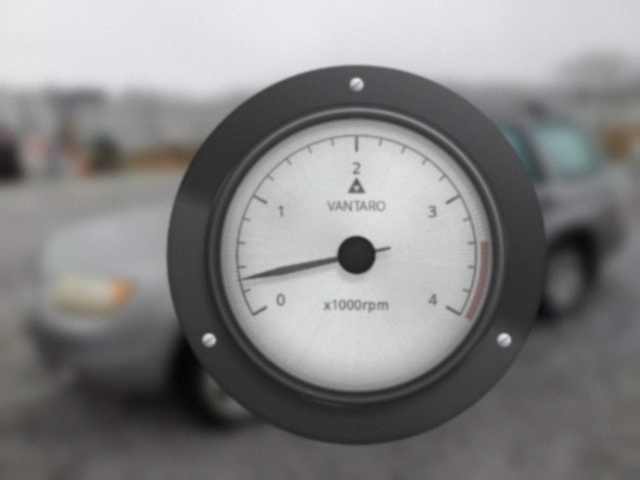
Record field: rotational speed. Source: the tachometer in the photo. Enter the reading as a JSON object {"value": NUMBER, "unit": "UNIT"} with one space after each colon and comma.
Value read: {"value": 300, "unit": "rpm"}
